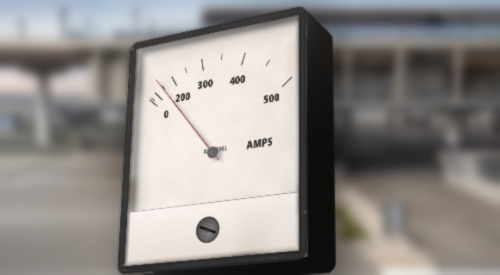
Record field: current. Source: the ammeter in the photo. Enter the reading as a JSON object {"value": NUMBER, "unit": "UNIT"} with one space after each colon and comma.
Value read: {"value": 150, "unit": "A"}
